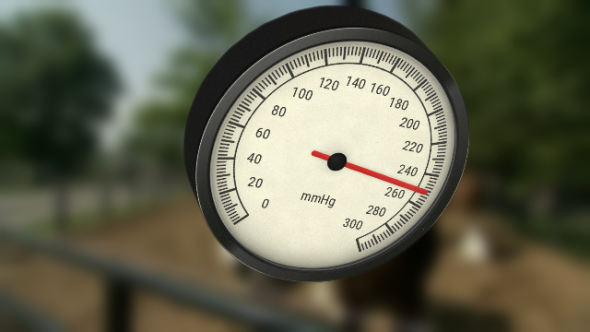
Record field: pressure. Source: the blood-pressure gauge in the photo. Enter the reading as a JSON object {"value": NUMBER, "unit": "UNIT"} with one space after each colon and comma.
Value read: {"value": 250, "unit": "mmHg"}
